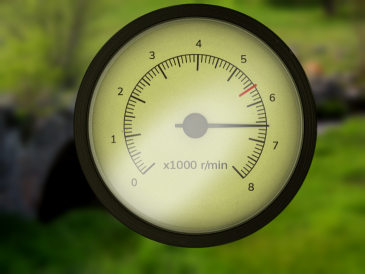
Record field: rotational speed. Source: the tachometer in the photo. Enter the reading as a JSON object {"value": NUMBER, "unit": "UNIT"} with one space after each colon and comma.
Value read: {"value": 6600, "unit": "rpm"}
